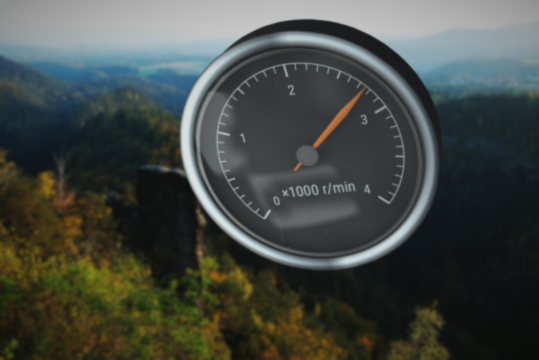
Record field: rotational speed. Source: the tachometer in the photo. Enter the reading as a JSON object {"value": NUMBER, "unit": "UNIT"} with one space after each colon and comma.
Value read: {"value": 2750, "unit": "rpm"}
